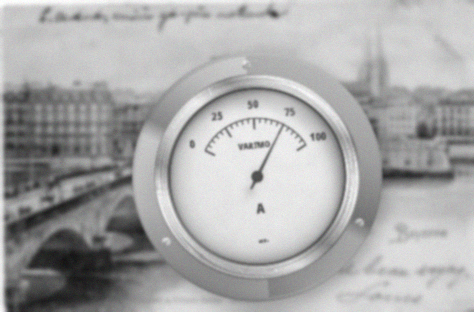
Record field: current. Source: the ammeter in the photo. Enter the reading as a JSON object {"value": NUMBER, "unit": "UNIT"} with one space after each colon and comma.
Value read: {"value": 75, "unit": "A"}
